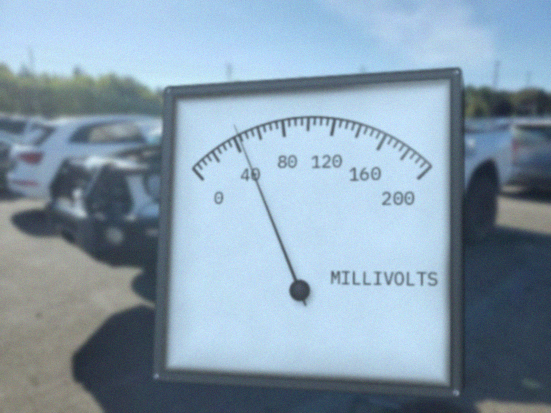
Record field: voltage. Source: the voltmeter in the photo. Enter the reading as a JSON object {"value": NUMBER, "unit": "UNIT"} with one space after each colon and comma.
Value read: {"value": 45, "unit": "mV"}
